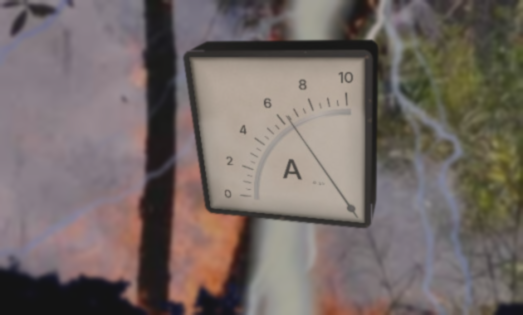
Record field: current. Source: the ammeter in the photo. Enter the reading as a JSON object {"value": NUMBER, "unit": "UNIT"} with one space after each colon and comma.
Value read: {"value": 6.5, "unit": "A"}
